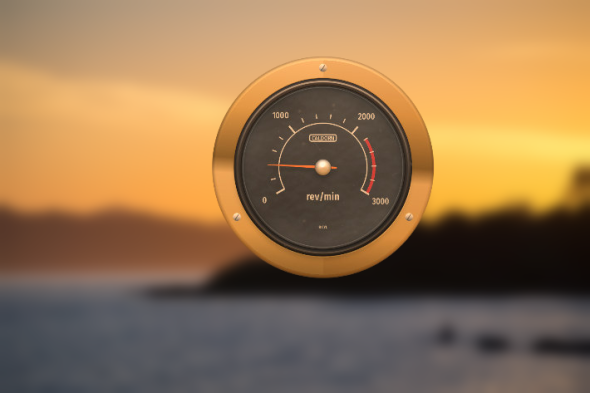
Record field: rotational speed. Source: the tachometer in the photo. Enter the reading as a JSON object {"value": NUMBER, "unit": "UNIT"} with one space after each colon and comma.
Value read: {"value": 400, "unit": "rpm"}
